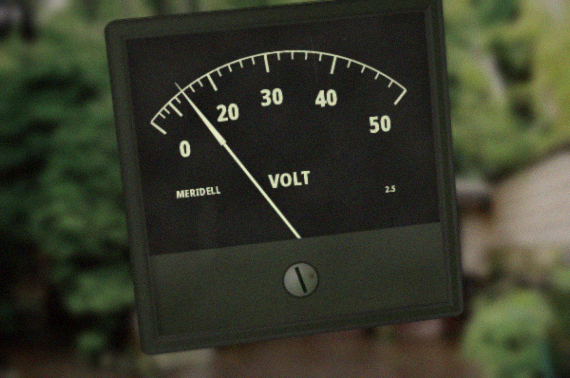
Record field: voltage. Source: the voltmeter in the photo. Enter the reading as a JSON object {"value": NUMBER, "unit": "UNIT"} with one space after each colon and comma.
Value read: {"value": 14, "unit": "V"}
